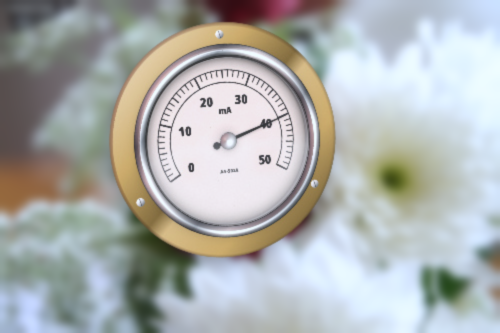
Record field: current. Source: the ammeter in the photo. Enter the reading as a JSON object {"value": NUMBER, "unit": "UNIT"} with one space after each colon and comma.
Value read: {"value": 40, "unit": "mA"}
